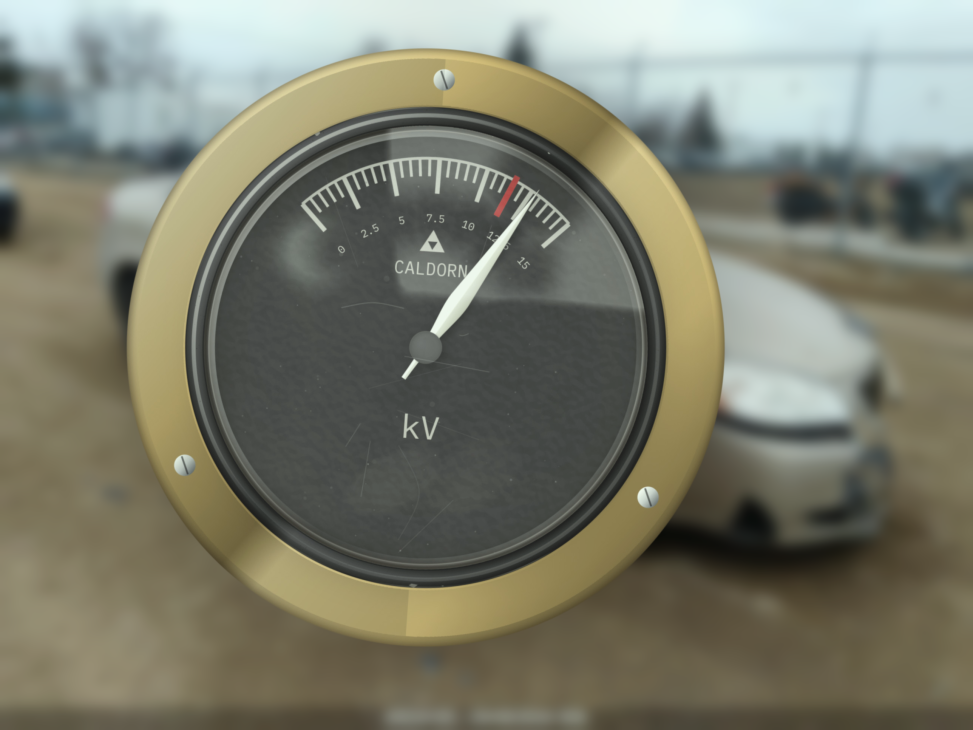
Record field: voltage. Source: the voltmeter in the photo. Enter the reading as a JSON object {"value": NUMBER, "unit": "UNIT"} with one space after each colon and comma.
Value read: {"value": 12.75, "unit": "kV"}
